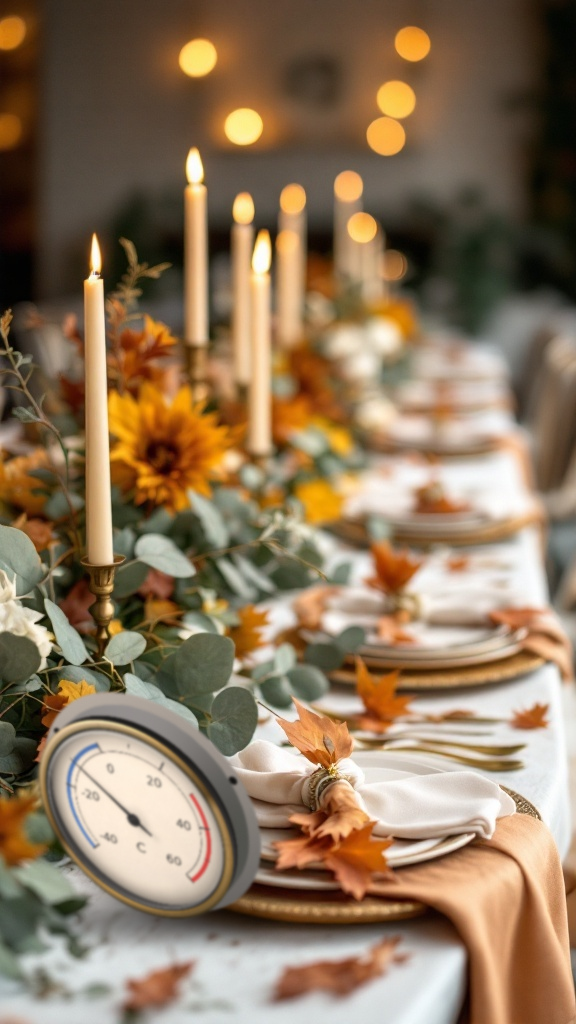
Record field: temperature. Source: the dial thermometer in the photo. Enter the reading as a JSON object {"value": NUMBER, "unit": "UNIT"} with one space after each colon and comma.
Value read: {"value": -10, "unit": "°C"}
